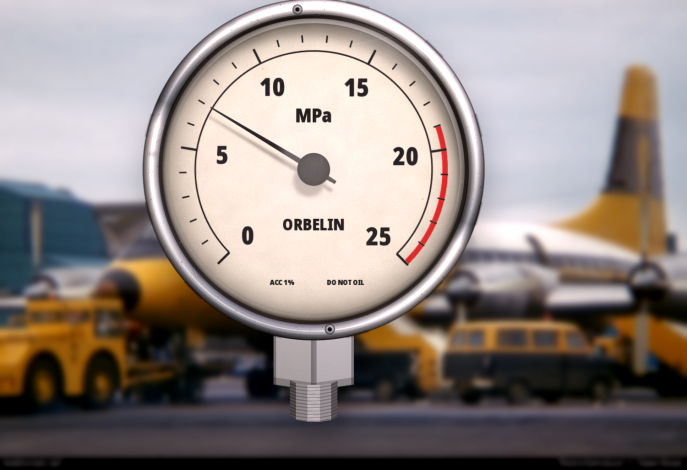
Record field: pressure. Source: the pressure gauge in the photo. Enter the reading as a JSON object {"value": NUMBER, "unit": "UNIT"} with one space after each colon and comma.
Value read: {"value": 7, "unit": "MPa"}
